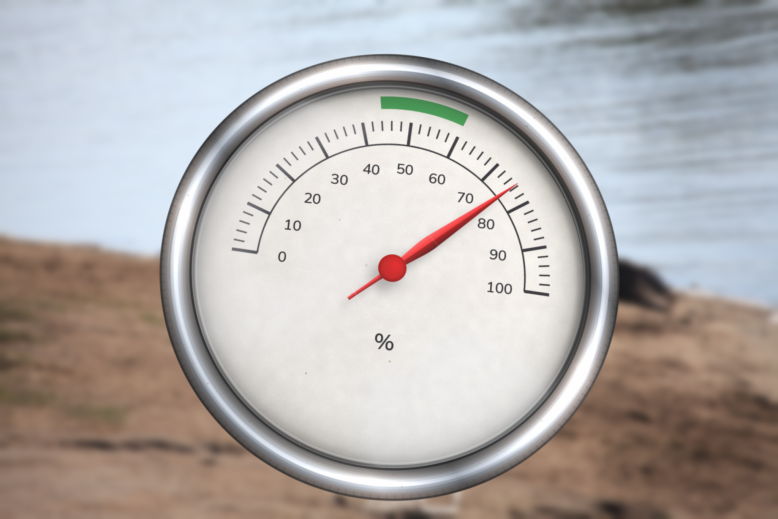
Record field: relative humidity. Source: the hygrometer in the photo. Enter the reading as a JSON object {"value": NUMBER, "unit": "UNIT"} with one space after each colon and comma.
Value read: {"value": 76, "unit": "%"}
